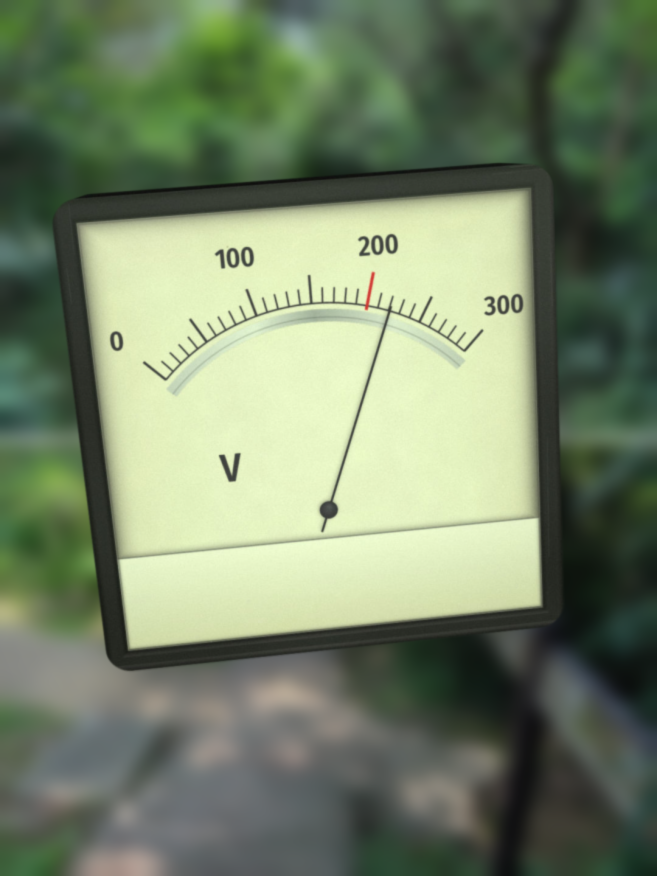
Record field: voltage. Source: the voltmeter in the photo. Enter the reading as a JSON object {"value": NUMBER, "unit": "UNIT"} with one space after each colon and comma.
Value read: {"value": 220, "unit": "V"}
